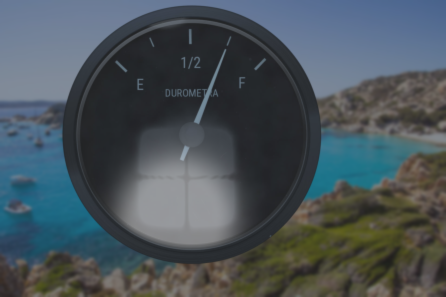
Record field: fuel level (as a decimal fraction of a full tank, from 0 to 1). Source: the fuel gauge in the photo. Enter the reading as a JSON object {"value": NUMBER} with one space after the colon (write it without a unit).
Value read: {"value": 0.75}
